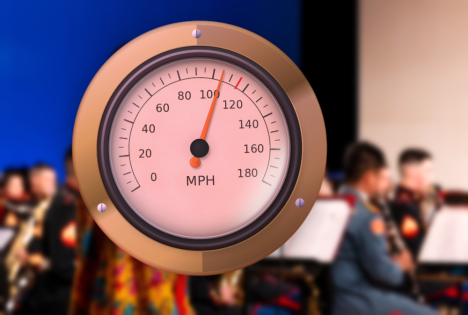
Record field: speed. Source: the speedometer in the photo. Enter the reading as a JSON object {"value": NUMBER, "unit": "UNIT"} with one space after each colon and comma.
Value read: {"value": 105, "unit": "mph"}
